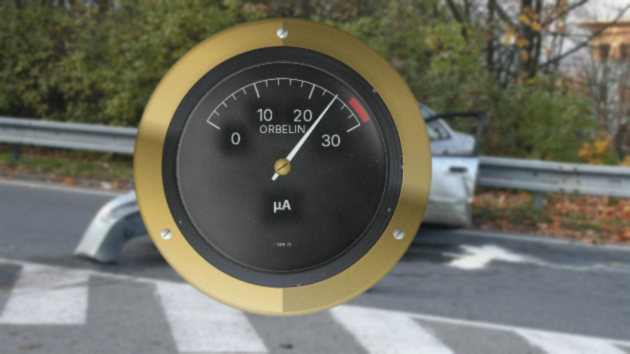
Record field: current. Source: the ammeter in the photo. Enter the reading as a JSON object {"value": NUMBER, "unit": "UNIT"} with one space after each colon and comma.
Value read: {"value": 24, "unit": "µA"}
